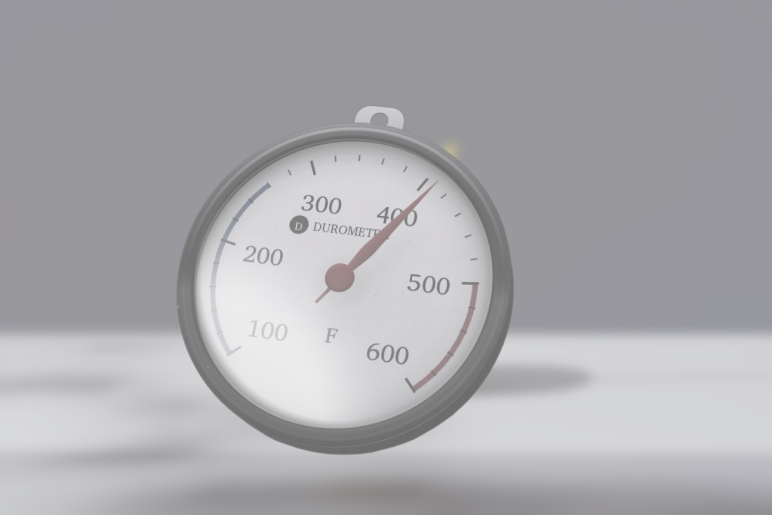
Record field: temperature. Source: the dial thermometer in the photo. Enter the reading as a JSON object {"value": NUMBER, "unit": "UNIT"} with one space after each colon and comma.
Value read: {"value": 410, "unit": "°F"}
